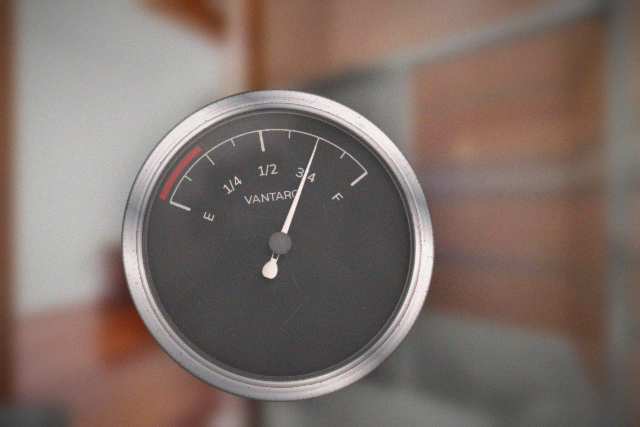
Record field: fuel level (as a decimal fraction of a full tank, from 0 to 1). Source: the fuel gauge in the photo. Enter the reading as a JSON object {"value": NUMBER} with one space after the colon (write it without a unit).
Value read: {"value": 0.75}
